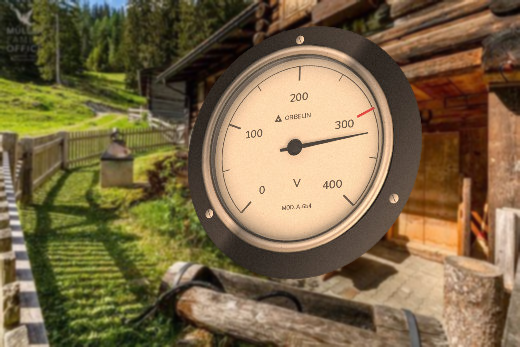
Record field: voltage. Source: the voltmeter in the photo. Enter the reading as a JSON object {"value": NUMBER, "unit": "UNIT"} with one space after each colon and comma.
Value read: {"value": 325, "unit": "V"}
